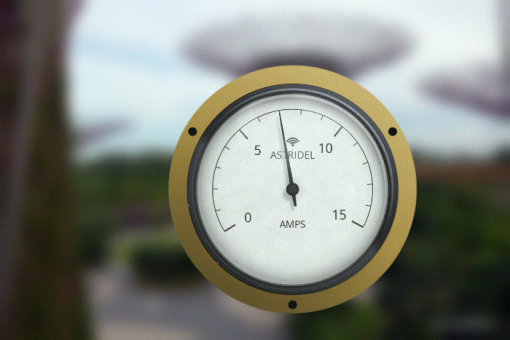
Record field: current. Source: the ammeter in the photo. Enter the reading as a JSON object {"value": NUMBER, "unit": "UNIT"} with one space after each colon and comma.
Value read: {"value": 7, "unit": "A"}
